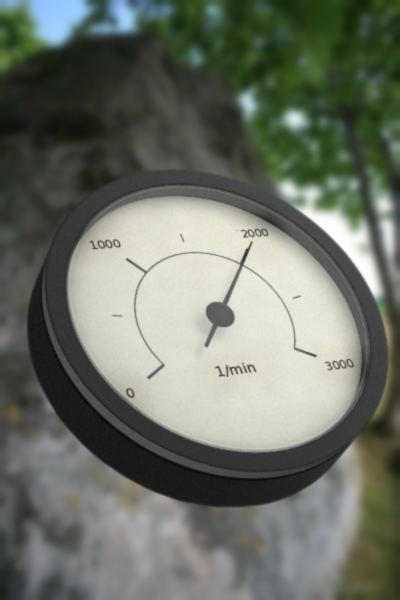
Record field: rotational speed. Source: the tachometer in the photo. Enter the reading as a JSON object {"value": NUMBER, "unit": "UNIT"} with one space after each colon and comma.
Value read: {"value": 2000, "unit": "rpm"}
